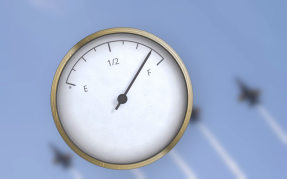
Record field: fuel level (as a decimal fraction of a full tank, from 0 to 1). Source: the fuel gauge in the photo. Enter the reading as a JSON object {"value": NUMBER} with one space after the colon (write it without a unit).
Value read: {"value": 0.875}
